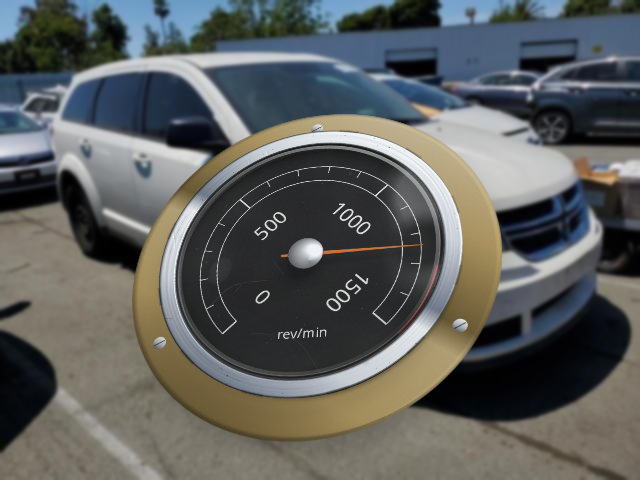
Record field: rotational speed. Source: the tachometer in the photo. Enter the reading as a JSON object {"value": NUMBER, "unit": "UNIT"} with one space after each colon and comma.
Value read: {"value": 1250, "unit": "rpm"}
